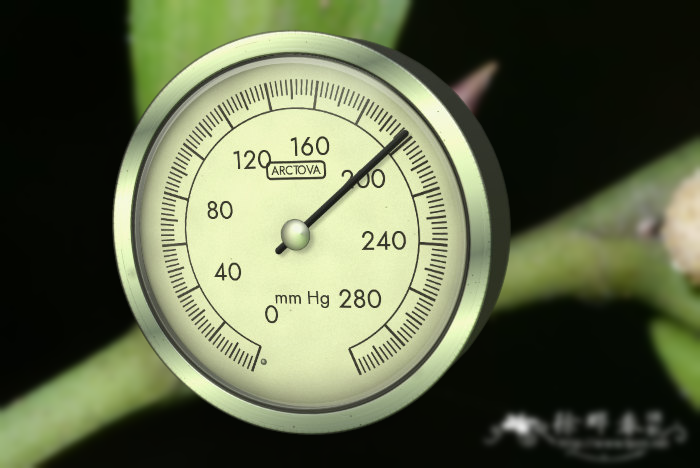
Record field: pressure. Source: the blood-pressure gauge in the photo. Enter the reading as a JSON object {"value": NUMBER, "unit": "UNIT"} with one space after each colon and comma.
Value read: {"value": 198, "unit": "mmHg"}
